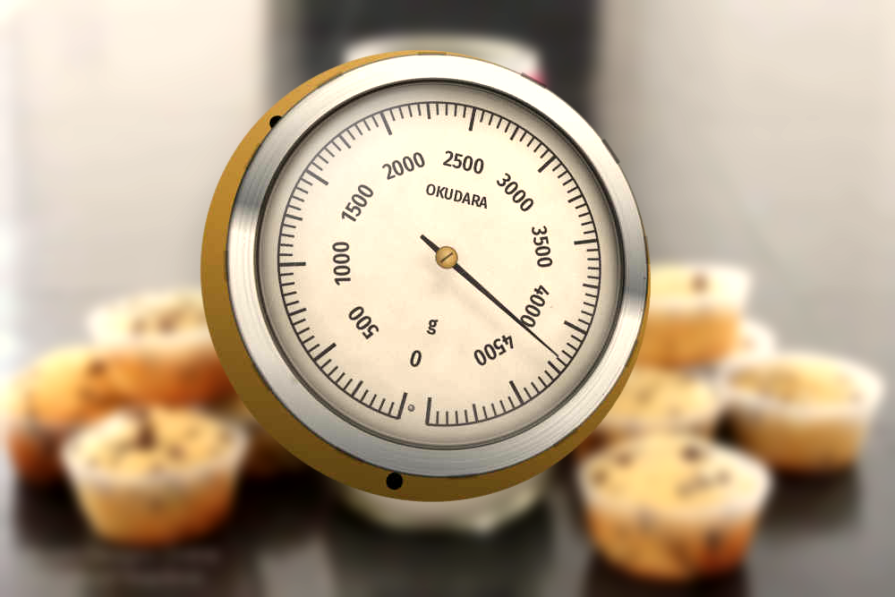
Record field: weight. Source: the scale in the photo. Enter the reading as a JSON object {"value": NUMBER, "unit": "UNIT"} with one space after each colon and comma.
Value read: {"value": 4200, "unit": "g"}
